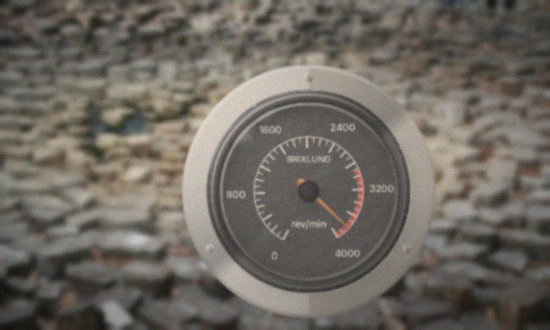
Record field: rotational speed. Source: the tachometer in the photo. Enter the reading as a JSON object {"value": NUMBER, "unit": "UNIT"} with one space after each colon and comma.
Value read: {"value": 3800, "unit": "rpm"}
